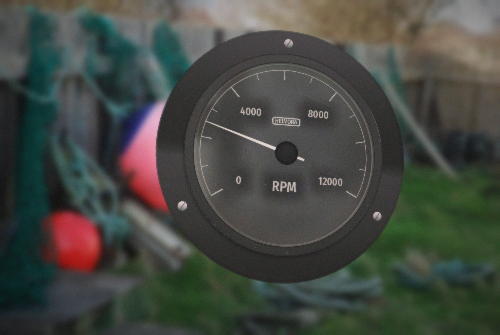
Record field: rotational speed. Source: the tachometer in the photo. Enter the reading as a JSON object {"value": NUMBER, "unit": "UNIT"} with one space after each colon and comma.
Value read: {"value": 2500, "unit": "rpm"}
